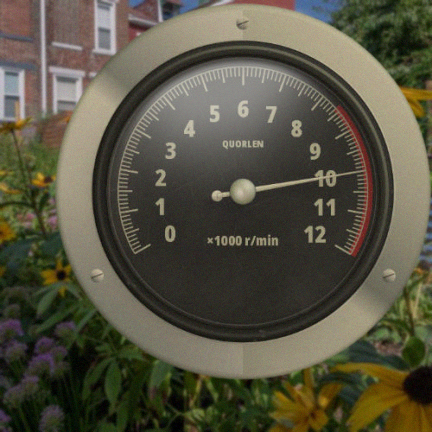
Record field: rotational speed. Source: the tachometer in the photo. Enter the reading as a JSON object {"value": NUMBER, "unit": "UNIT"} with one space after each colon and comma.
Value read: {"value": 10000, "unit": "rpm"}
